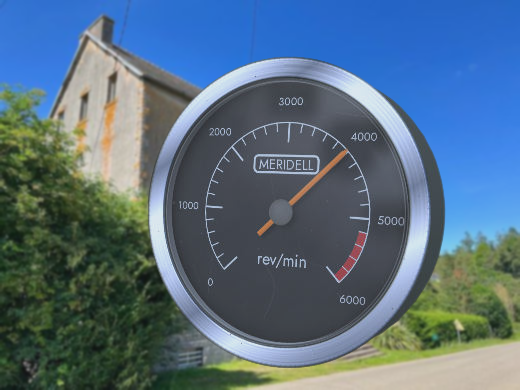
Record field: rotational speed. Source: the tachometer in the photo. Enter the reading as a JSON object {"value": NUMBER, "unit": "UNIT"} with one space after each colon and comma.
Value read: {"value": 4000, "unit": "rpm"}
